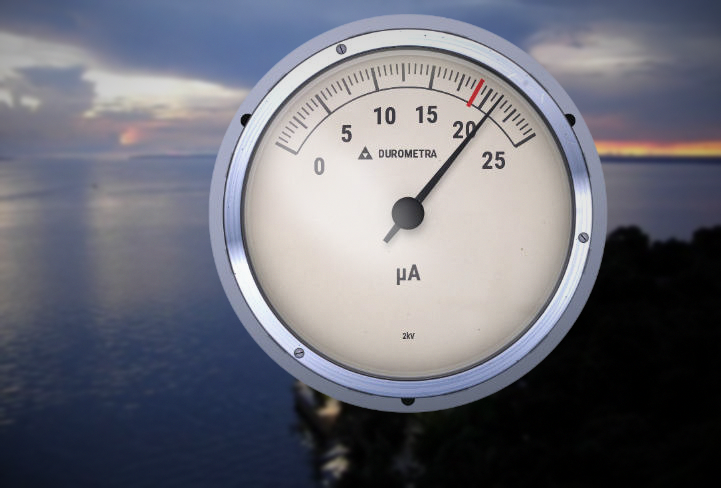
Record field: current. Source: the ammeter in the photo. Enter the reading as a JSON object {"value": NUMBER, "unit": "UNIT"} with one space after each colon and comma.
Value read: {"value": 21, "unit": "µA"}
